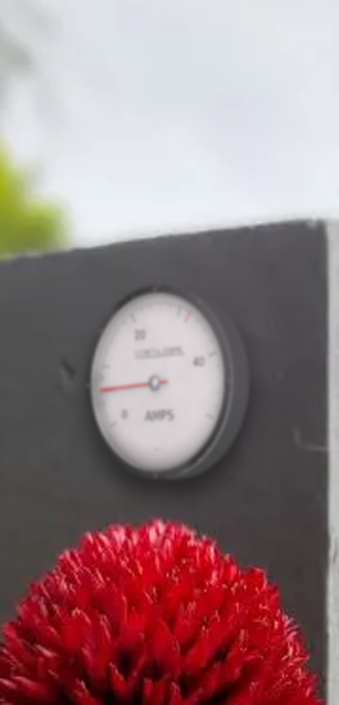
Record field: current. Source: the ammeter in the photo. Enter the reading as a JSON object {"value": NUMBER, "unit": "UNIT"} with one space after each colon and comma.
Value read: {"value": 6, "unit": "A"}
